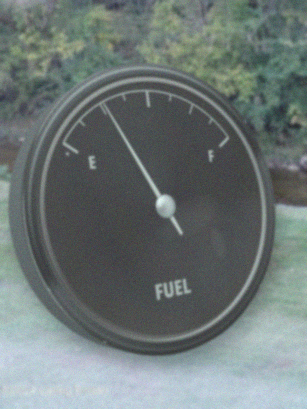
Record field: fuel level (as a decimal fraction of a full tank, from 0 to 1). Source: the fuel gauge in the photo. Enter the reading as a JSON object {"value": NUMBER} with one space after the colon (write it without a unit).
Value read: {"value": 0.25}
